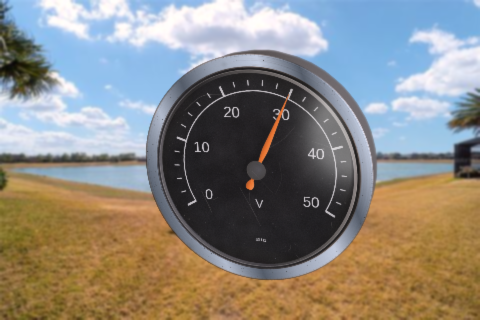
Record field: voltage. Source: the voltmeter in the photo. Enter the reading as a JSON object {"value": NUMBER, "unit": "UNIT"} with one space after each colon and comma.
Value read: {"value": 30, "unit": "V"}
